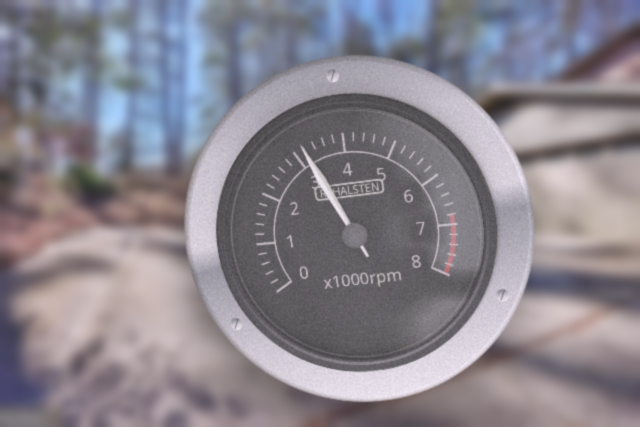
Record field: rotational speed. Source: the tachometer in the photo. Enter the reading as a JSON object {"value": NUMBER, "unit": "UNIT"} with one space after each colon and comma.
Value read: {"value": 3200, "unit": "rpm"}
